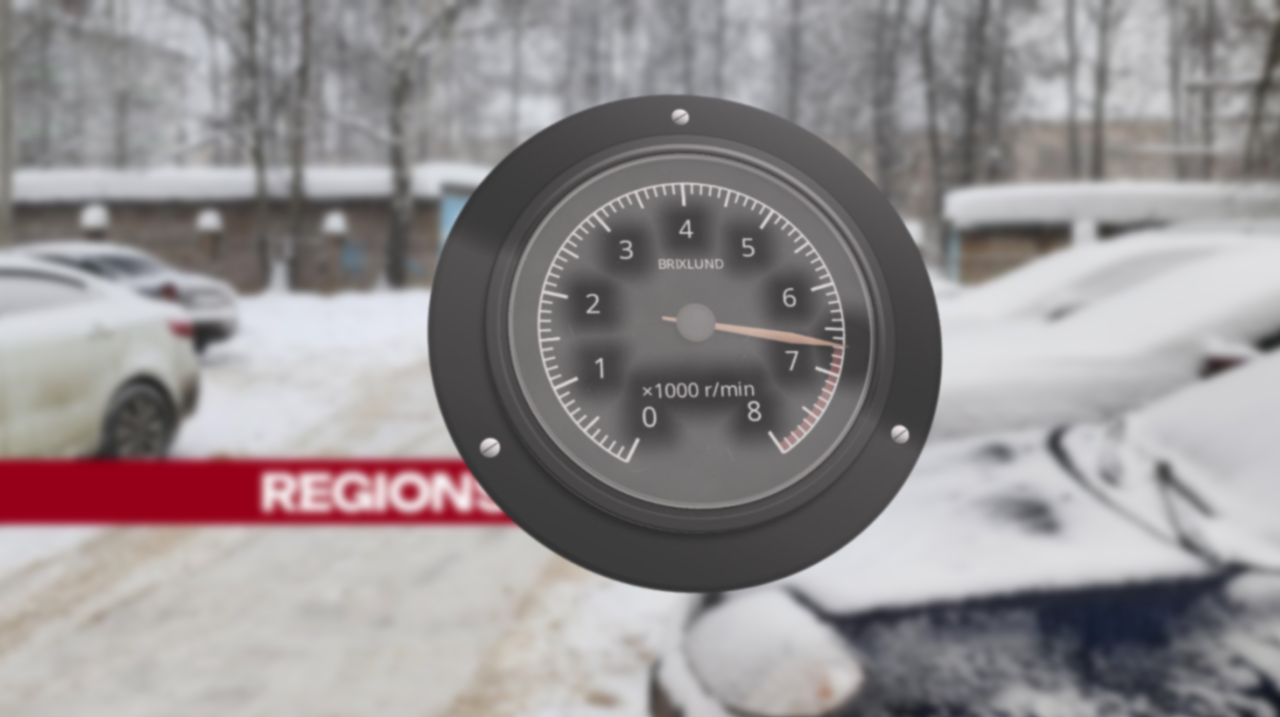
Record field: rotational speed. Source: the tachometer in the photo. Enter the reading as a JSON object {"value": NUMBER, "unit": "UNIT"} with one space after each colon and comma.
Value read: {"value": 6700, "unit": "rpm"}
